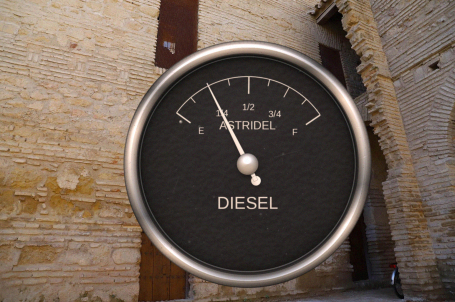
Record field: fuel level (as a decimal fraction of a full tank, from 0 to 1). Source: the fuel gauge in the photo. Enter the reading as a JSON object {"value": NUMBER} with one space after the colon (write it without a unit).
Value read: {"value": 0.25}
